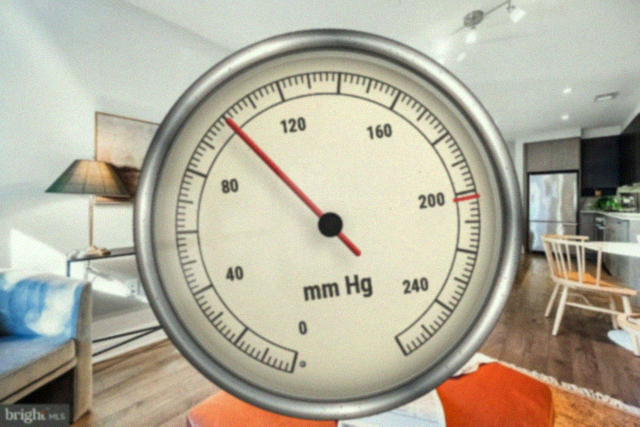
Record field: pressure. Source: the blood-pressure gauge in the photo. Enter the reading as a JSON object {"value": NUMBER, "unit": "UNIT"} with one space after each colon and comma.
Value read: {"value": 100, "unit": "mmHg"}
